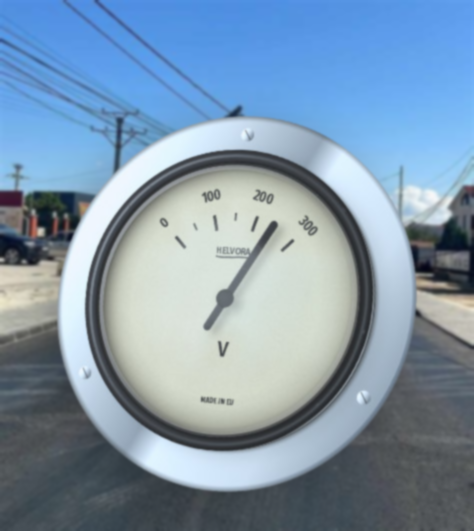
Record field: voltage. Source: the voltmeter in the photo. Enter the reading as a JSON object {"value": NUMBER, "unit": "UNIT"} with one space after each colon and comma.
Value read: {"value": 250, "unit": "V"}
